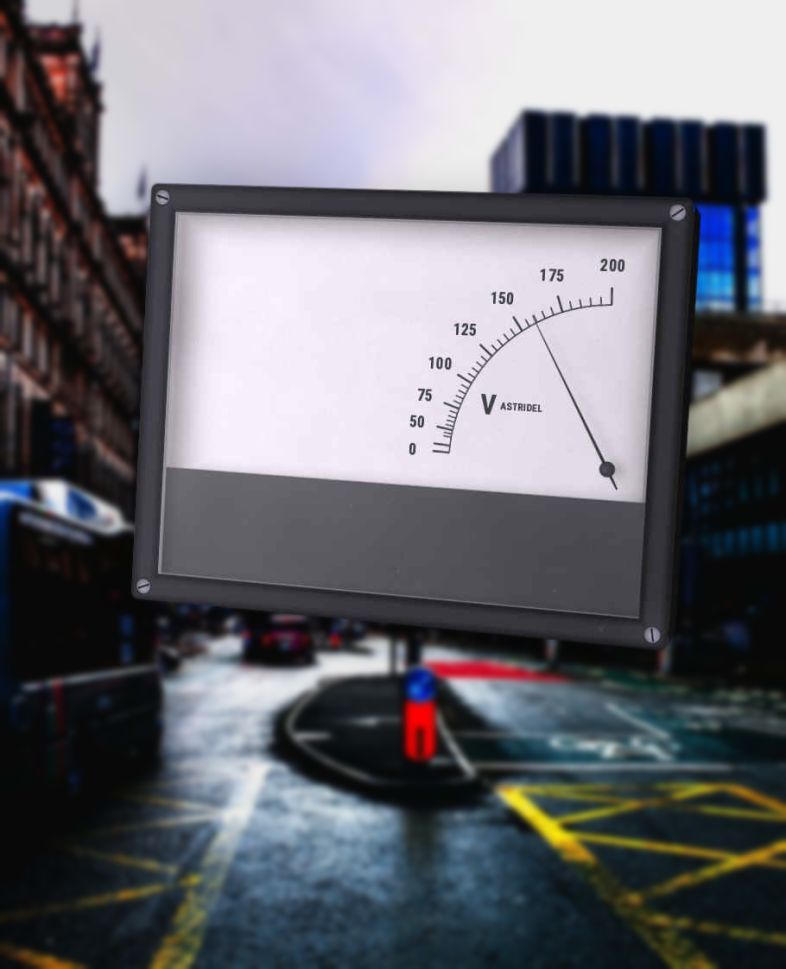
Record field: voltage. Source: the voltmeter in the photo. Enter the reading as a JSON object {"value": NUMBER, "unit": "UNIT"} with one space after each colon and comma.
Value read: {"value": 160, "unit": "V"}
